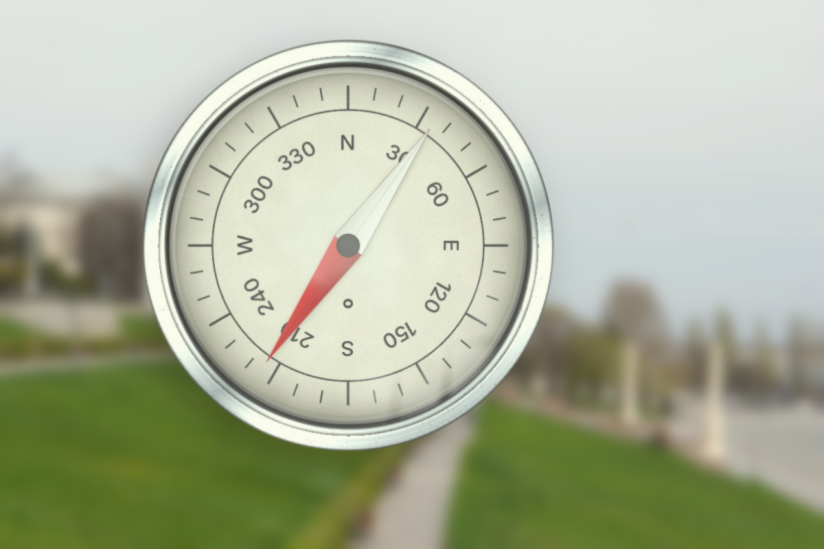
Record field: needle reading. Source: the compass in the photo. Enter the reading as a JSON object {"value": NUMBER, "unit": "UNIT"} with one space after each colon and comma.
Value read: {"value": 215, "unit": "°"}
